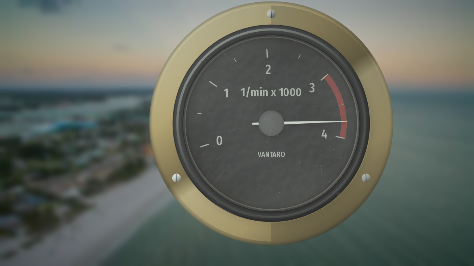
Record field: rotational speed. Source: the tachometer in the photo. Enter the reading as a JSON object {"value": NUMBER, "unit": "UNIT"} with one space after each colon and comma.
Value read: {"value": 3750, "unit": "rpm"}
